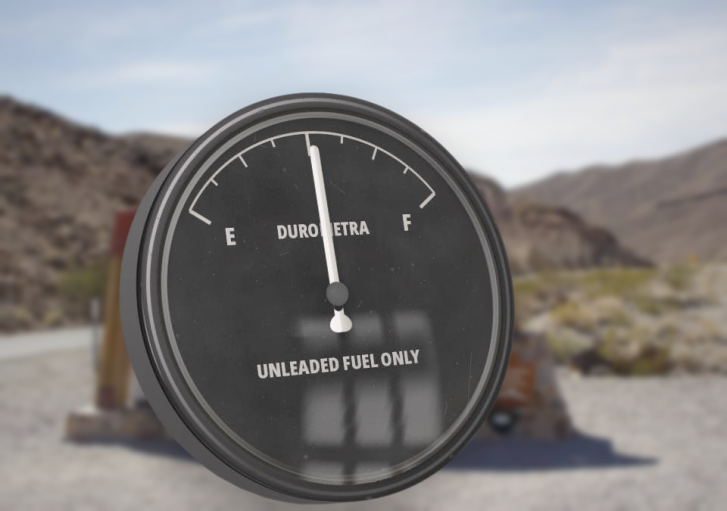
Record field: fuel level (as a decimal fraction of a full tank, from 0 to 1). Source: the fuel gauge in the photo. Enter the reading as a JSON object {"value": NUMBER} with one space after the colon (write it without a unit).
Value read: {"value": 0.5}
